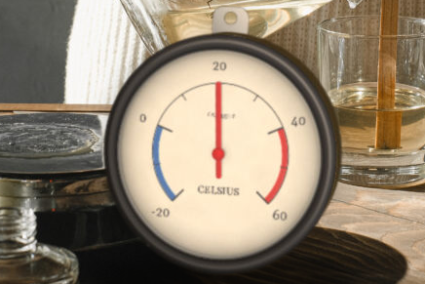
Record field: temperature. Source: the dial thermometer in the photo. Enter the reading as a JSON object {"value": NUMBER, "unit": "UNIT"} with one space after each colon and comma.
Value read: {"value": 20, "unit": "°C"}
